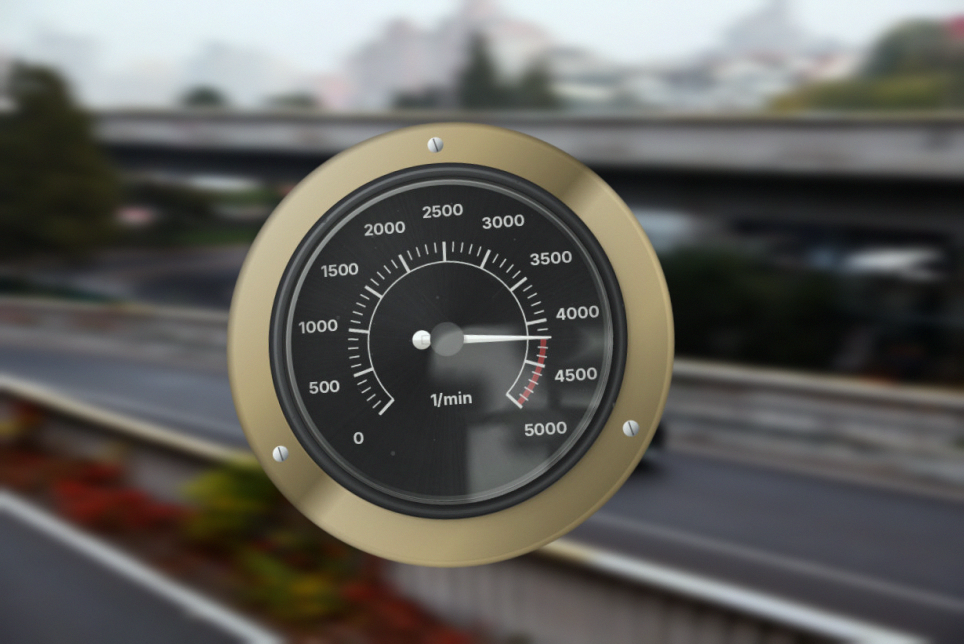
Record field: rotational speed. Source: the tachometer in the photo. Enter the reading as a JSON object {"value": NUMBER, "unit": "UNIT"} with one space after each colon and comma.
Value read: {"value": 4200, "unit": "rpm"}
